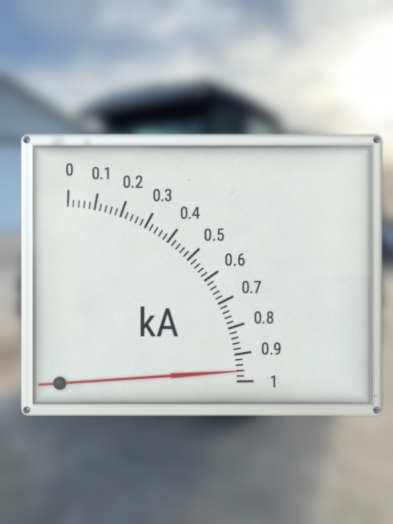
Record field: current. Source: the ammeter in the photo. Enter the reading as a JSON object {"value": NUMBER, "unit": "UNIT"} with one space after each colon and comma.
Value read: {"value": 0.96, "unit": "kA"}
